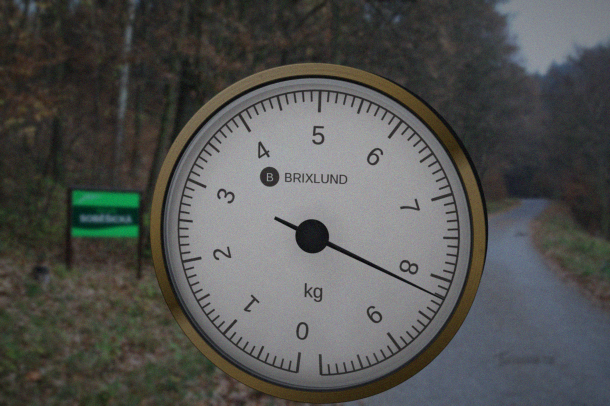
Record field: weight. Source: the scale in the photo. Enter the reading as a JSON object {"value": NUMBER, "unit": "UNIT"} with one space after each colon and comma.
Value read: {"value": 8.2, "unit": "kg"}
